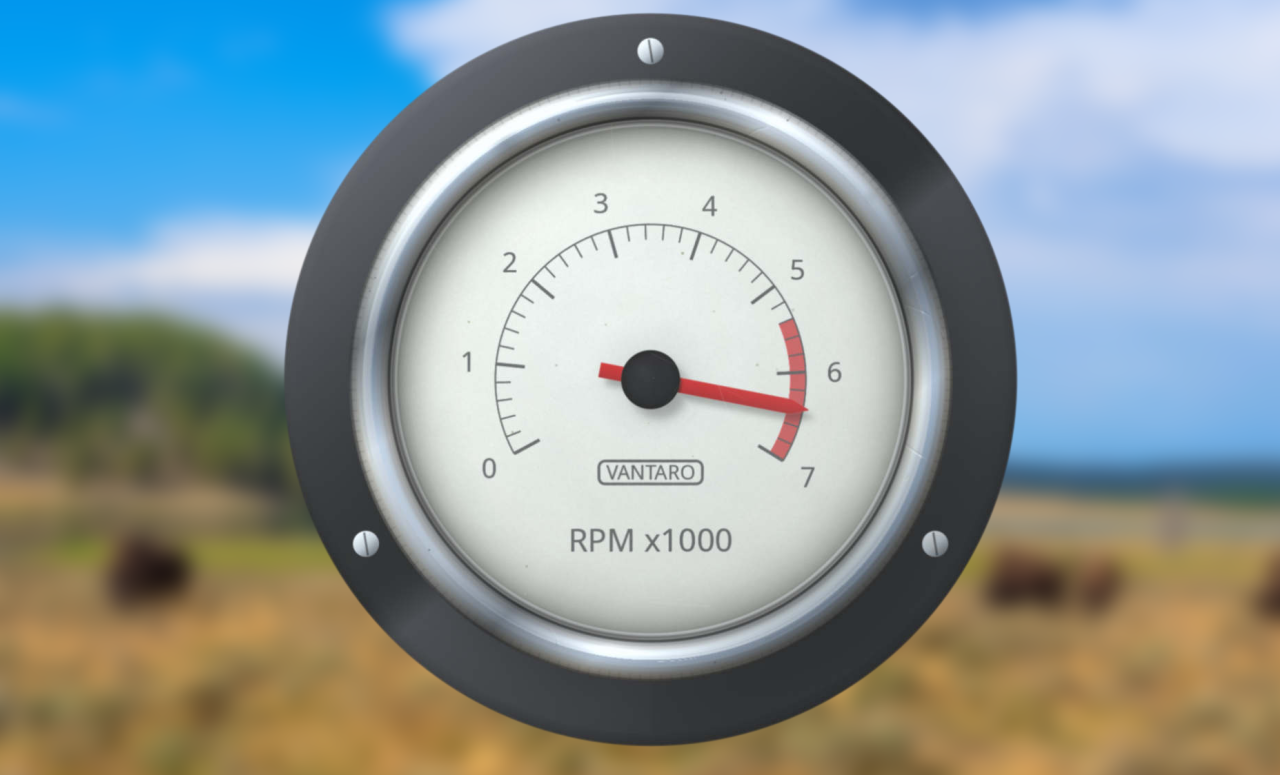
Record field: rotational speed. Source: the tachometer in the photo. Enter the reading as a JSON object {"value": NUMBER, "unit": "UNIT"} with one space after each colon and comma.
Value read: {"value": 6400, "unit": "rpm"}
